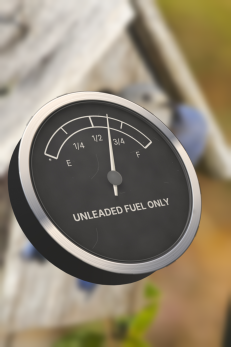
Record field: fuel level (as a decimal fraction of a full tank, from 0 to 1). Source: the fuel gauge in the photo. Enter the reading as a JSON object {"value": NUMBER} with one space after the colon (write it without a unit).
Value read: {"value": 0.625}
